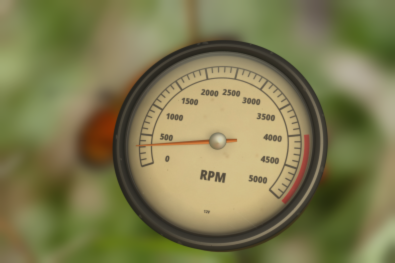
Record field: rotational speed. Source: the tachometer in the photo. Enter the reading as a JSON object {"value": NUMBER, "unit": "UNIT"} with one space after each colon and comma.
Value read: {"value": 300, "unit": "rpm"}
